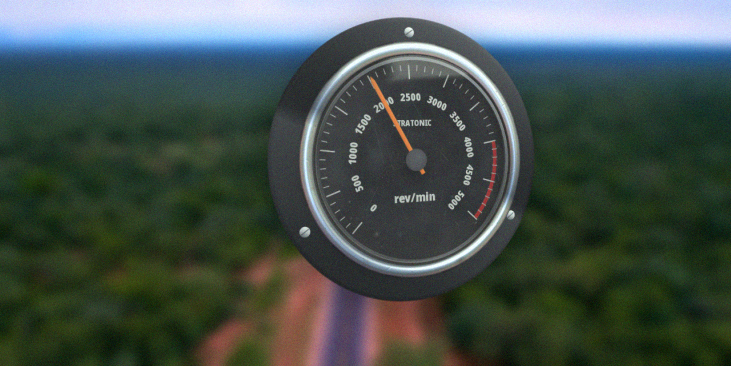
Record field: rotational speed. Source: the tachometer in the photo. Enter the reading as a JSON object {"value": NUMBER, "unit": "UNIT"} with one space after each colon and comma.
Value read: {"value": 2000, "unit": "rpm"}
